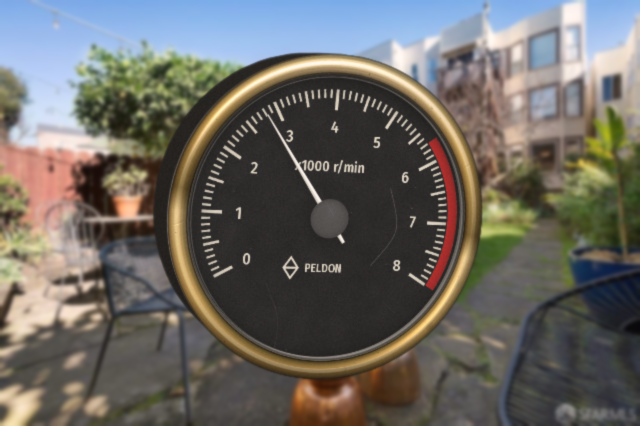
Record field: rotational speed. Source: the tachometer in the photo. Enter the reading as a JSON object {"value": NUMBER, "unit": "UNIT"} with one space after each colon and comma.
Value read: {"value": 2800, "unit": "rpm"}
